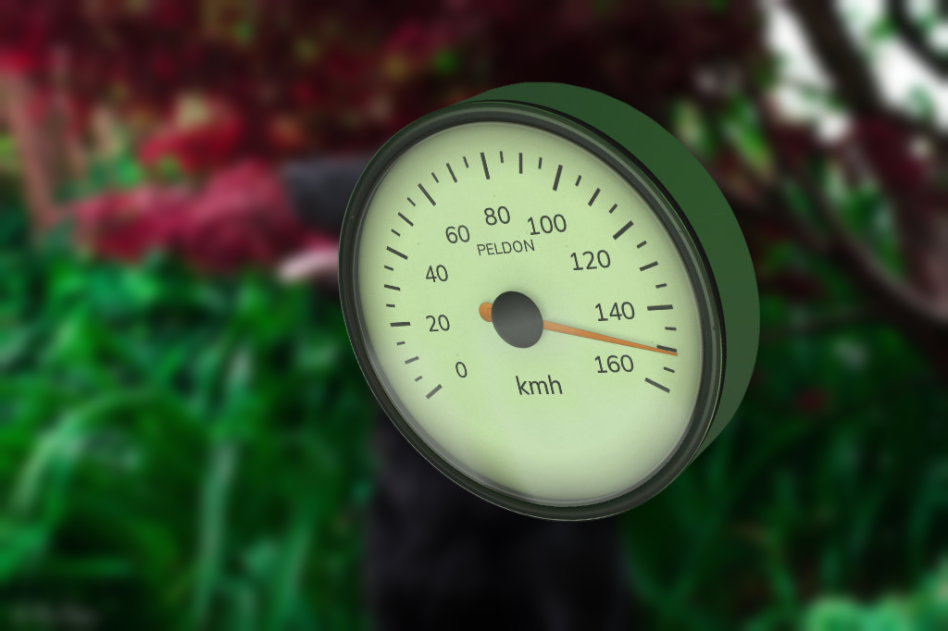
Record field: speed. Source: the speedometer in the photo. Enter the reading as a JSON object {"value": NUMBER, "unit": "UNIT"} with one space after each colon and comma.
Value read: {"value": 150, "unit": "km/h"}
